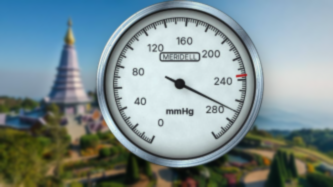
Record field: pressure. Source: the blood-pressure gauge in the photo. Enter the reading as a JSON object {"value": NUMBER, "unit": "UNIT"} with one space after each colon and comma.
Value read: {"value": 270, "unit": "mmHg"}
